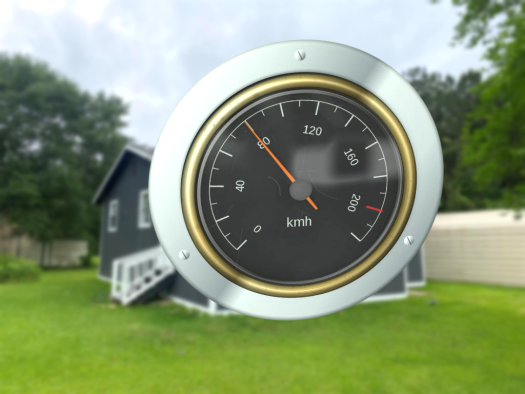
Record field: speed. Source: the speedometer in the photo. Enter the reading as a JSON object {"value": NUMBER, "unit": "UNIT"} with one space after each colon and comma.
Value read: {"value": 80, "unit": "km/h"}
